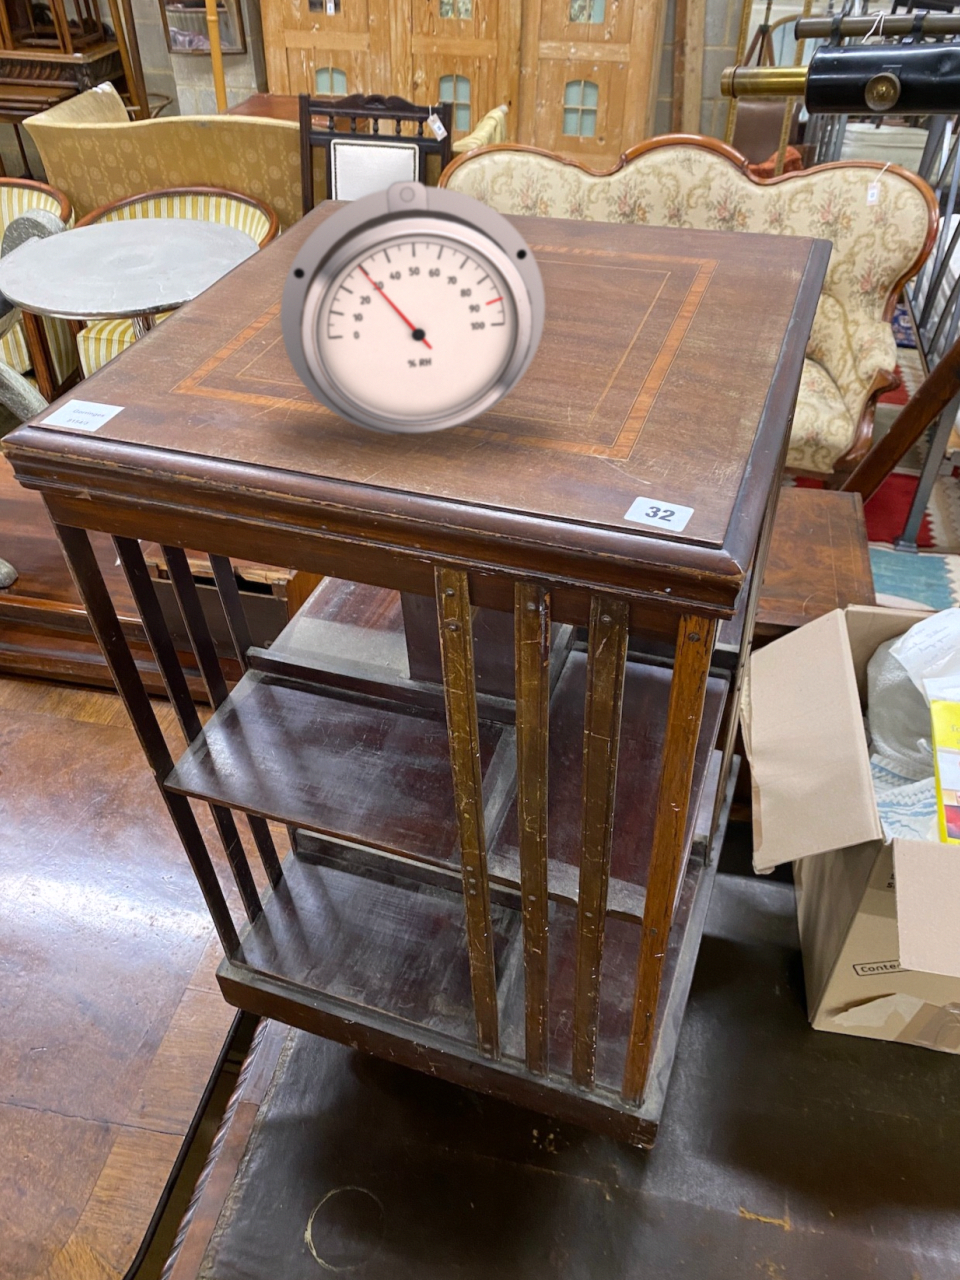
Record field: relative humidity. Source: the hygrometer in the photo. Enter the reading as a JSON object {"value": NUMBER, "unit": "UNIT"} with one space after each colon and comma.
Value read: {"value": 30, "unit": "%"}
